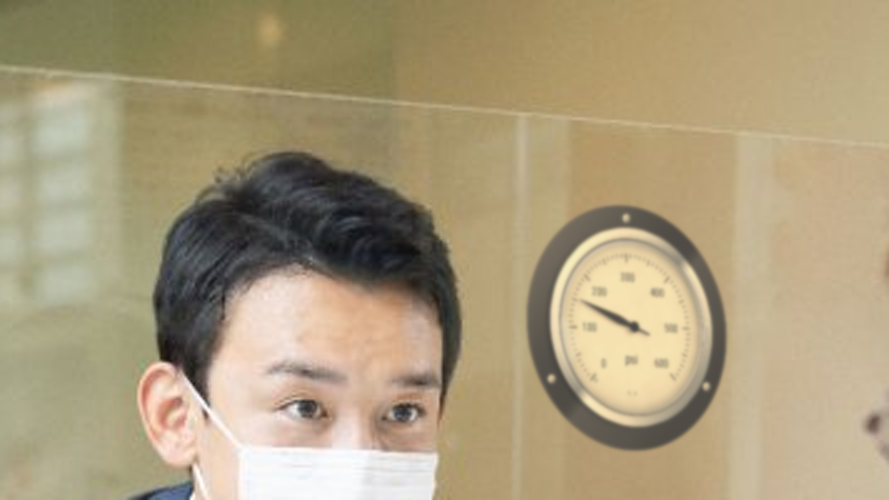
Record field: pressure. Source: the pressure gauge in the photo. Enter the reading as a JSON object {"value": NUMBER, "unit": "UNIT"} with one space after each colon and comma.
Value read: {"value": 150, "unit": "psi"}
